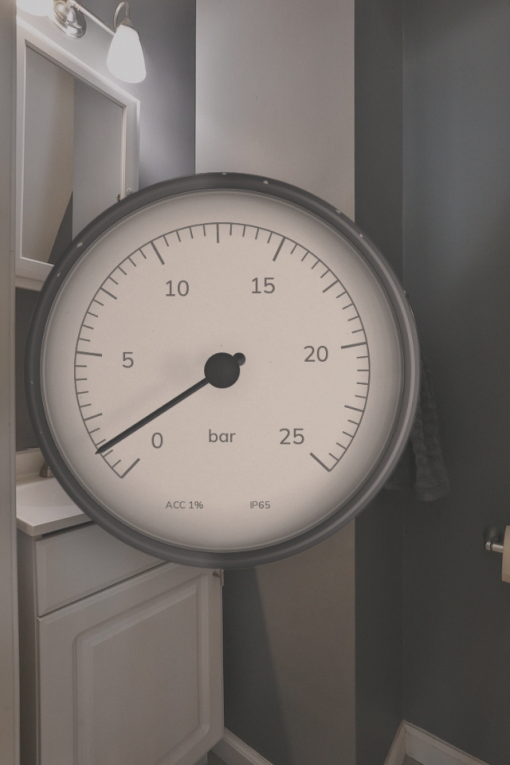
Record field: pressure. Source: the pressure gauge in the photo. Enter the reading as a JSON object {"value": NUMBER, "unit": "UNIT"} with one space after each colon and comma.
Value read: {"value": 1.25, "unit": "bar"}
